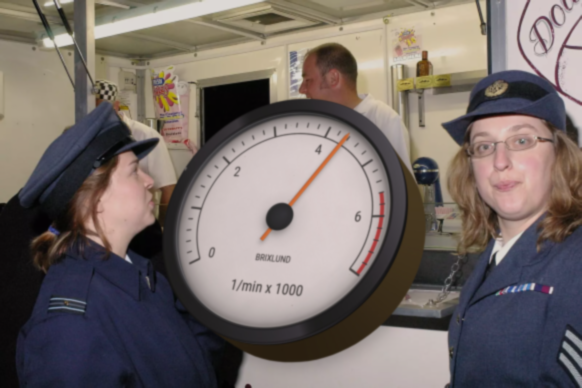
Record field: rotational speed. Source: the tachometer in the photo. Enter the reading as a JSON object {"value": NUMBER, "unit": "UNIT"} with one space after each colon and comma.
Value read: {"value": 4400, "unit": "rpm"}
